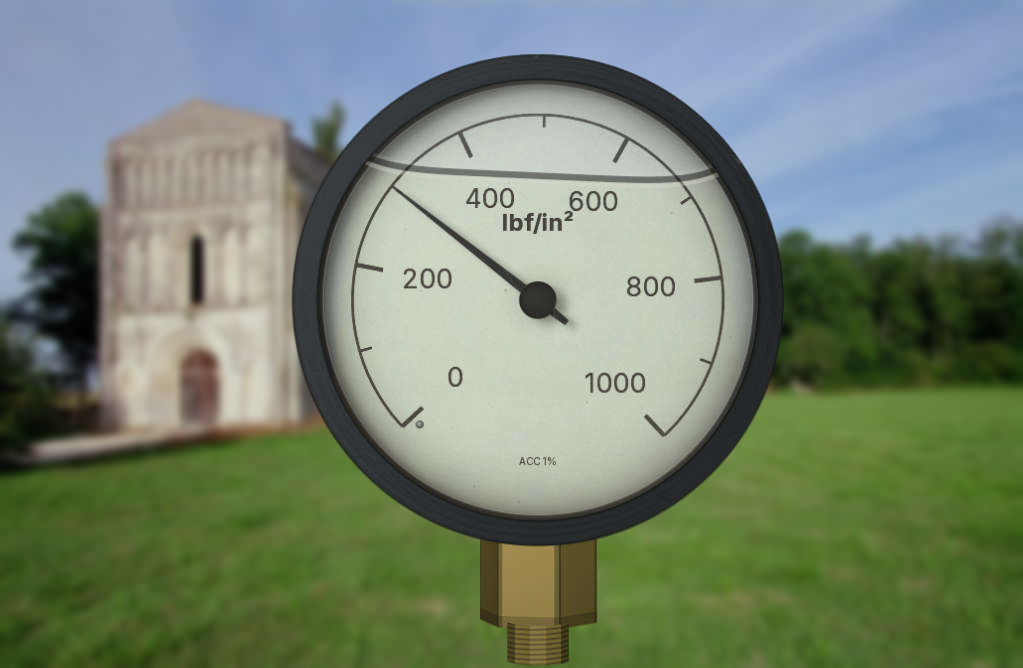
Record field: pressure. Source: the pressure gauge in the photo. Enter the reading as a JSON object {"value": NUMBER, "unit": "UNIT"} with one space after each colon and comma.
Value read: {"value": 300, "unit": "psi"}
